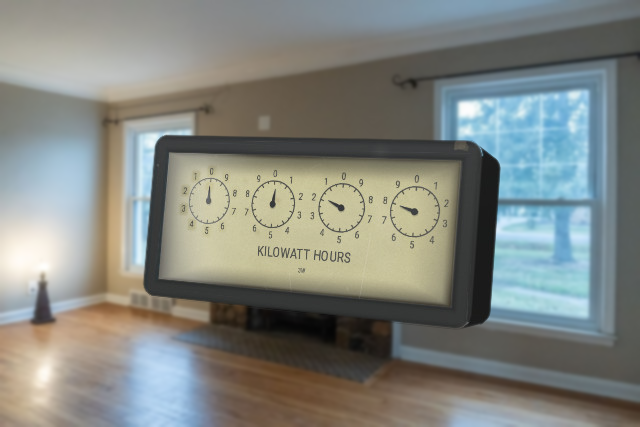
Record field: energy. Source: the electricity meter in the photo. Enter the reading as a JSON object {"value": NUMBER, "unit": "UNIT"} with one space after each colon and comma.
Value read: {"value": 18, "unit": "kWh"}
